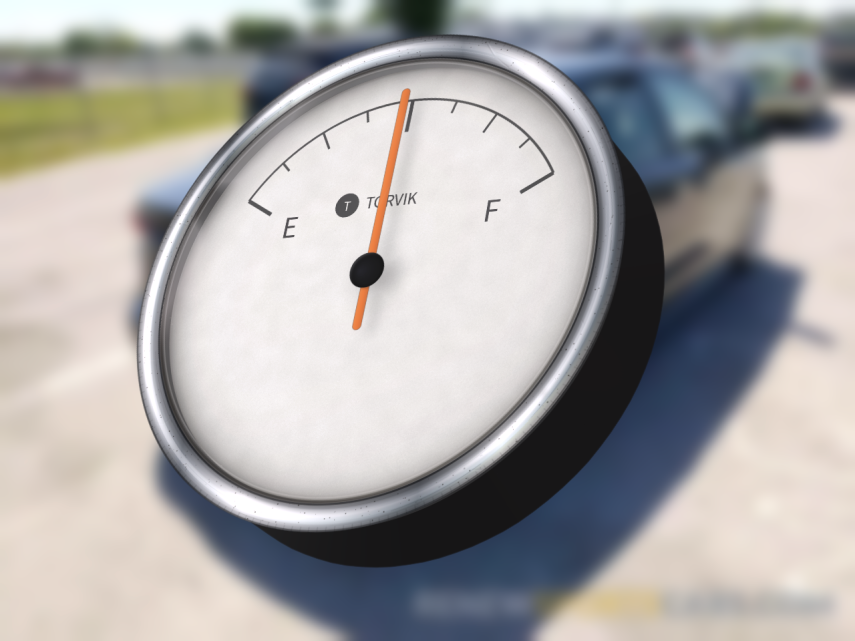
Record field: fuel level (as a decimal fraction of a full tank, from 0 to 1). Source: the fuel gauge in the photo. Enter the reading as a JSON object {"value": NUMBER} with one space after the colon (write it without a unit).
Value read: {"value": 0.5}
